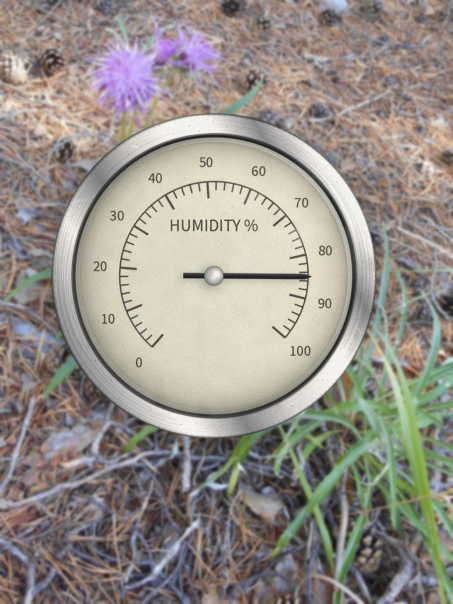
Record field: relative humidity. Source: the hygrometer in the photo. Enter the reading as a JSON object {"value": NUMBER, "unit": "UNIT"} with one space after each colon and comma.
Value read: {"value": 85, "unit": "%"}
